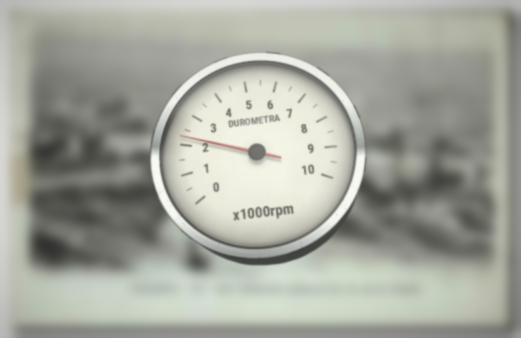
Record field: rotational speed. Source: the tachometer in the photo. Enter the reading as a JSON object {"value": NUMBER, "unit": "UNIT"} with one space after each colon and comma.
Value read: {"value": 2250, "unit": "rpm"}
